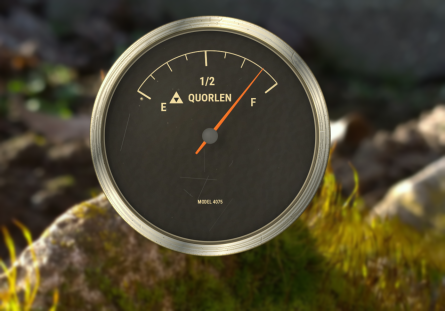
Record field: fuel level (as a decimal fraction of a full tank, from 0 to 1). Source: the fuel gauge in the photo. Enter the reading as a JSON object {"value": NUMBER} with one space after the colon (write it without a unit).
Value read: {"value": 0.875}
